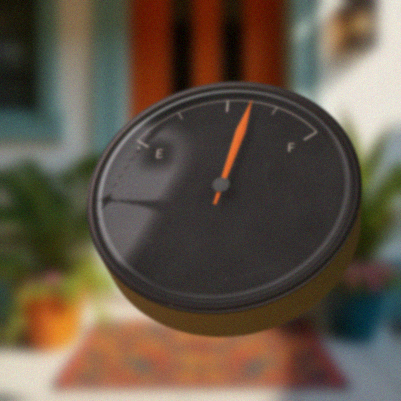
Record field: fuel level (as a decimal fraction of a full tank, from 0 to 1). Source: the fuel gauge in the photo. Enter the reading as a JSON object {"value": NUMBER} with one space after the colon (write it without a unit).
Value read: {"value": 0.625}
